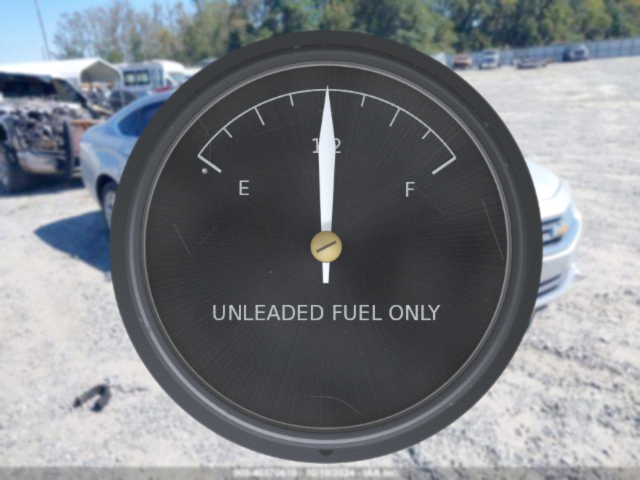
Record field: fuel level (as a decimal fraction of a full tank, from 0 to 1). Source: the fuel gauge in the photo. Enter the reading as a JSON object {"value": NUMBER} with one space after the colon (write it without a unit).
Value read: {"value": 0.5}
